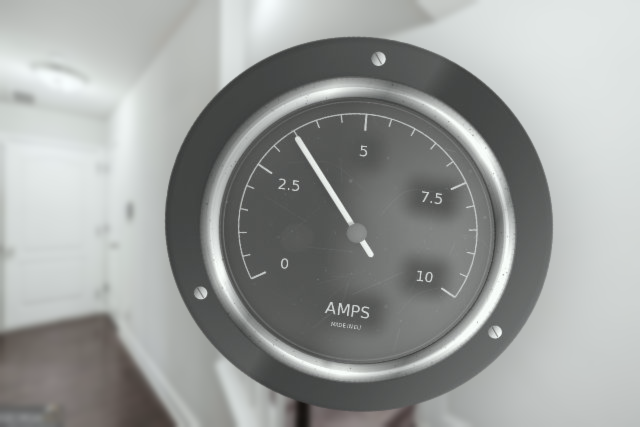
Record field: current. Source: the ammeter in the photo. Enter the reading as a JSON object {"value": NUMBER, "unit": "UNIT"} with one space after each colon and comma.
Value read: {"value": 3.5, "unit": "A"}
